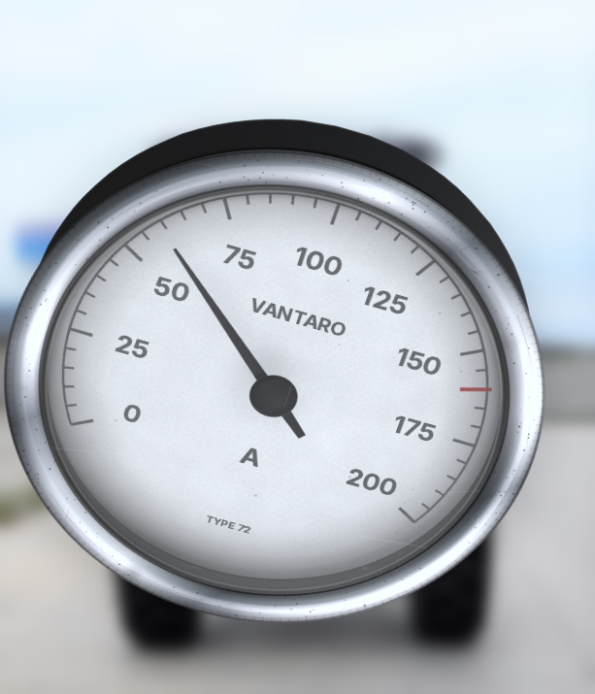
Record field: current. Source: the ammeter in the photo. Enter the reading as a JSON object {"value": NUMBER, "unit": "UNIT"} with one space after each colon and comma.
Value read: {"value": 60, "unit": "A"}
